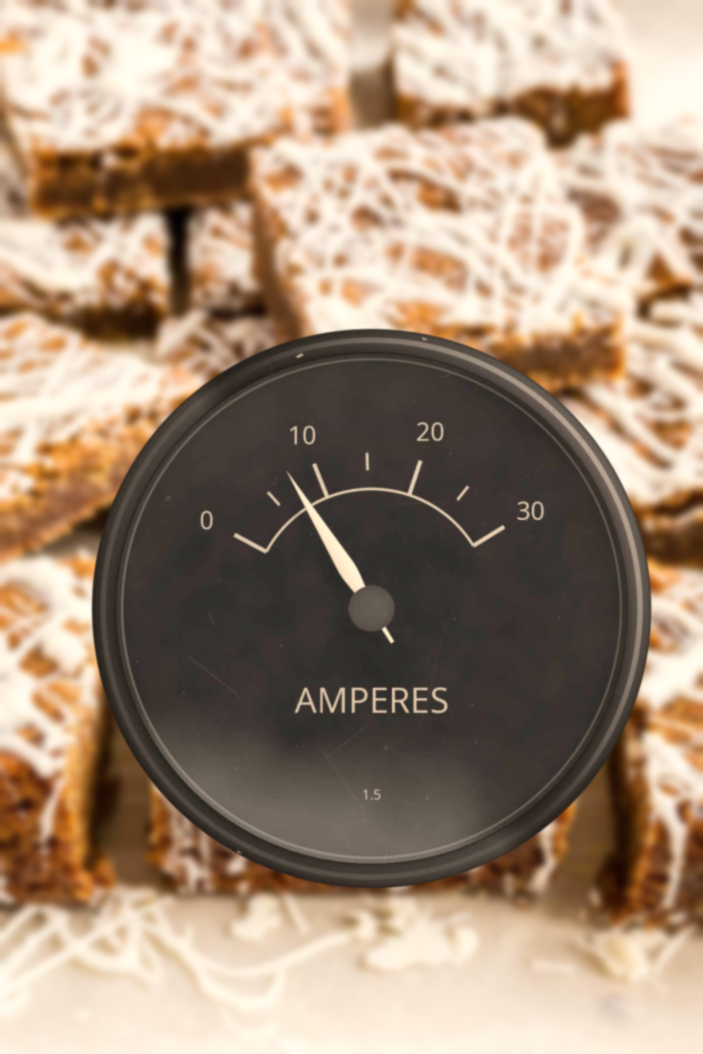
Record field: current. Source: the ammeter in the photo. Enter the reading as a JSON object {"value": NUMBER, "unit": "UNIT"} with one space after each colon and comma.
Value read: {"value": 7.5, "unit": "A"}
